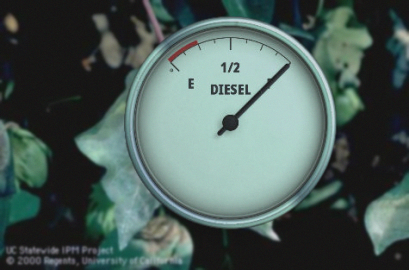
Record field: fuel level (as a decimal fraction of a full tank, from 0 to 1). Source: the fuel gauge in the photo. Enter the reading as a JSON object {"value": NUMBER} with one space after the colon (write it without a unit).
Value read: {"value": 1}
